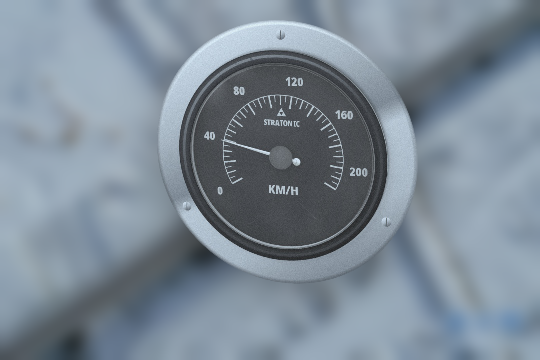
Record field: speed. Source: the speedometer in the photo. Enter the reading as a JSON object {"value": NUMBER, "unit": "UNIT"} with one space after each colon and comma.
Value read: {"value": 40, "unit": "km/h"}
